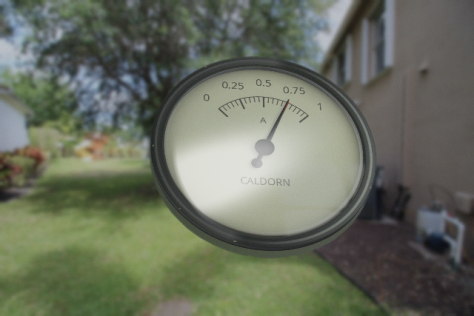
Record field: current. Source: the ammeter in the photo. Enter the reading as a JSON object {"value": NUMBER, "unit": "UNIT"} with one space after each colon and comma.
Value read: {"value": 0.75, "unit": "A"}
